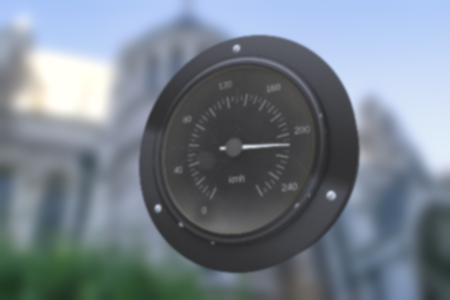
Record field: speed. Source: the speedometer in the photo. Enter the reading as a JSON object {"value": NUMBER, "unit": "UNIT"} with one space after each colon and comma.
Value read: {"value": 210, "unit": "km/h"}
